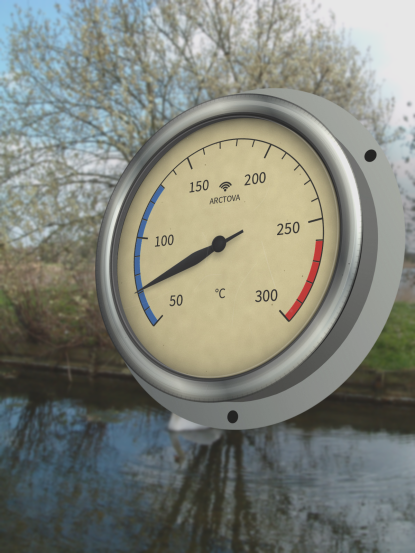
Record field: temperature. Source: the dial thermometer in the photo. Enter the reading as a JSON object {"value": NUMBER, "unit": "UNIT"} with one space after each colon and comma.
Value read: {"value": 70, "unit": "°C"}
